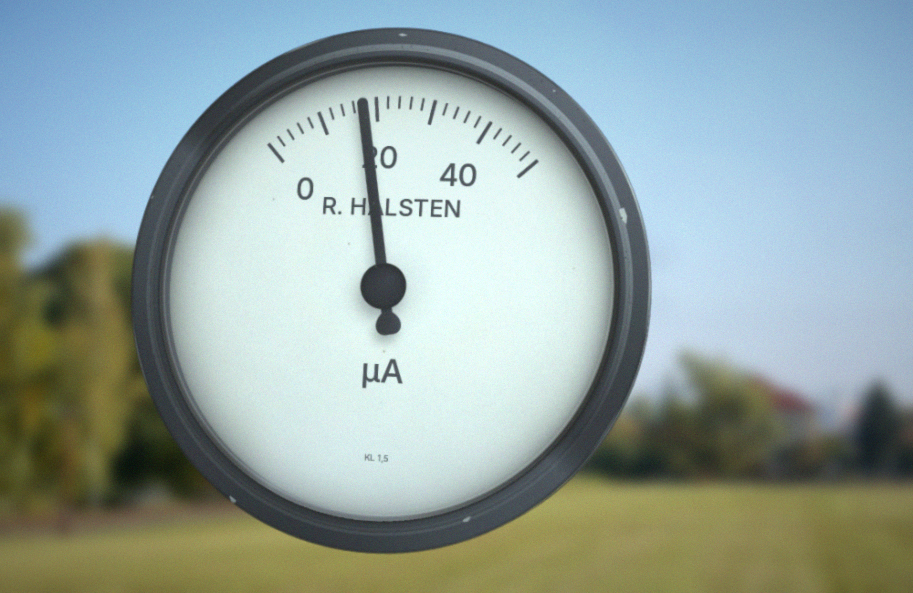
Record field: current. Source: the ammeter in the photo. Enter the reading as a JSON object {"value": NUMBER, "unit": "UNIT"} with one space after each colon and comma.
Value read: {"value": 18, "unit": "µA"}
